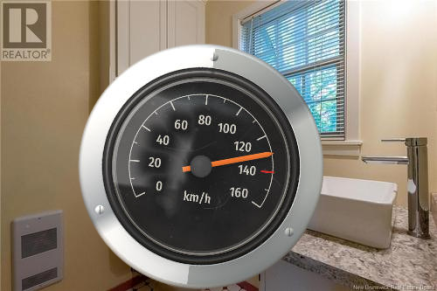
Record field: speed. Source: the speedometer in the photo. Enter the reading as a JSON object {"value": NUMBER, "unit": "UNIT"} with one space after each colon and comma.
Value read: {"value": 130, "unit": "km/h"}
